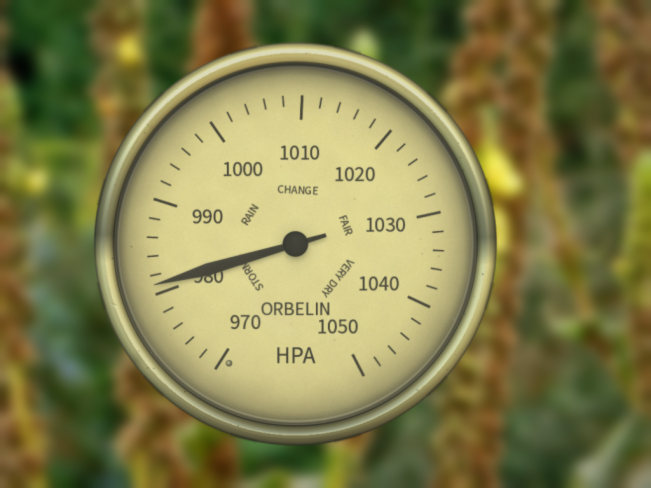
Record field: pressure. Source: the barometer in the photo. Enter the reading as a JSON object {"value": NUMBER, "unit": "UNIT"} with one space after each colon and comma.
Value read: {"value": 981, "unit": "hPa"}
